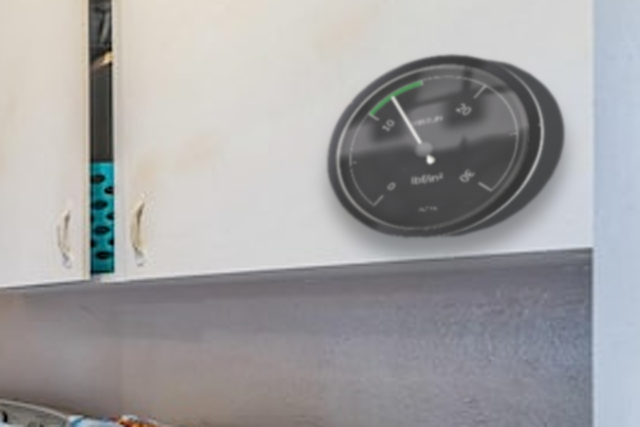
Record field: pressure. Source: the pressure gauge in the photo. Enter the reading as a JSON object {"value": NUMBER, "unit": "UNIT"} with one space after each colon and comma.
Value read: {"value": 12.5, "unit": "psi"}
